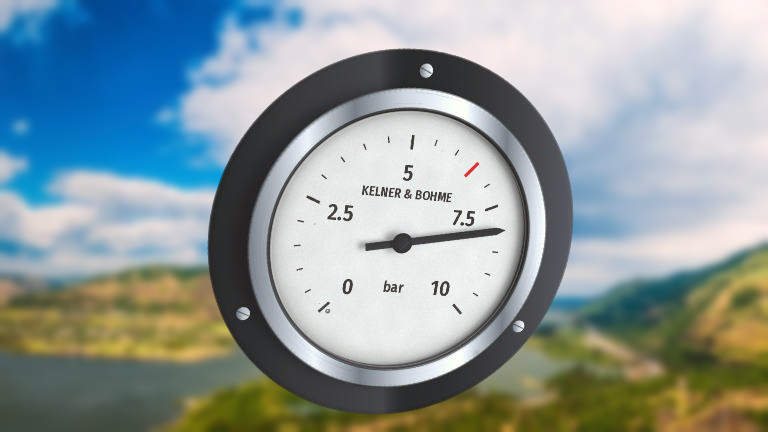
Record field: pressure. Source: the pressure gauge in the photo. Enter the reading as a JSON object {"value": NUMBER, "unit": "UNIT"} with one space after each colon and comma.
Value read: {"value": 8, "unit": "bar"}
